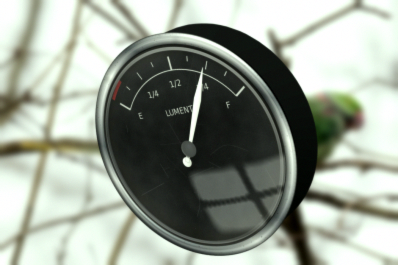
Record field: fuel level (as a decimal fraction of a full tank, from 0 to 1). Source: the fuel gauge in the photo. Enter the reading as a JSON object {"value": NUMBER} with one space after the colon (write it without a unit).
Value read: {"value": 0.75}
